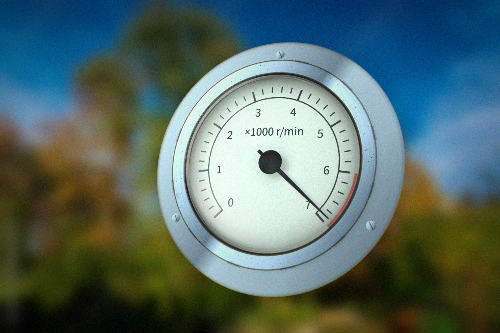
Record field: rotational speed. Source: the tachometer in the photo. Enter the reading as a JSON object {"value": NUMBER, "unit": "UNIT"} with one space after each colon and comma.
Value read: {"value": 6900, "unit": "rpm"}
